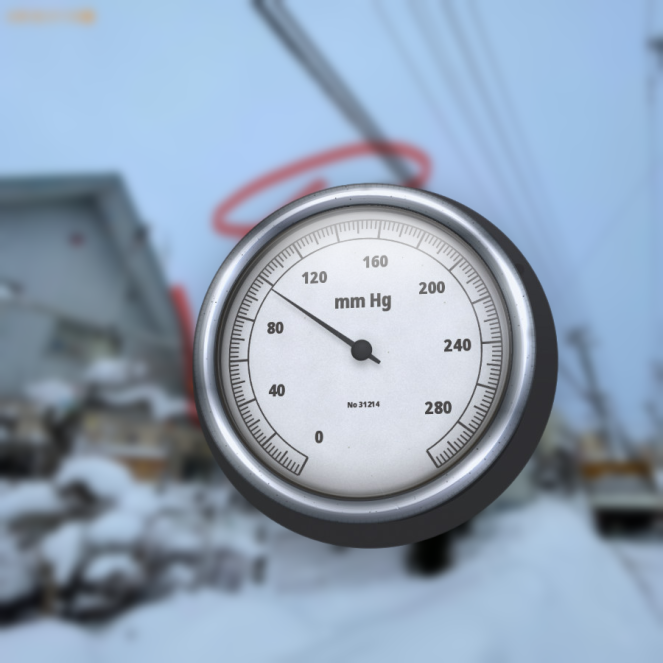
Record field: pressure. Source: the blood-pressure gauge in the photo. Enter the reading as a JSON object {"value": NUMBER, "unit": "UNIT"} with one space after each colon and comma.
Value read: {"value": 98, "unit": "mmHg"}
